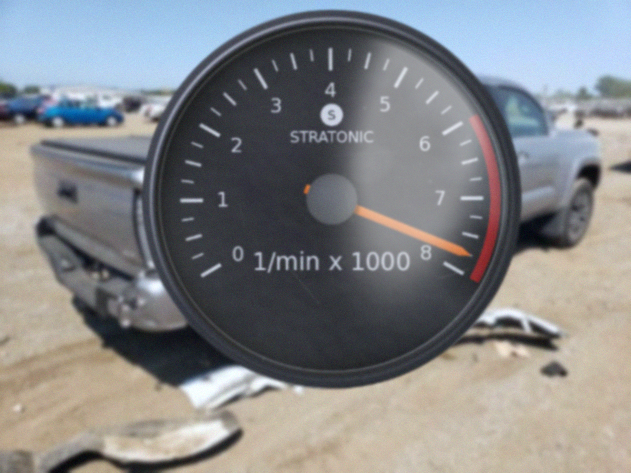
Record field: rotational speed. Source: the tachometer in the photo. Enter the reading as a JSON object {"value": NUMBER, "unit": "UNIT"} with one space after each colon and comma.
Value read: {"value": 7750, "unit": "rpm"}
